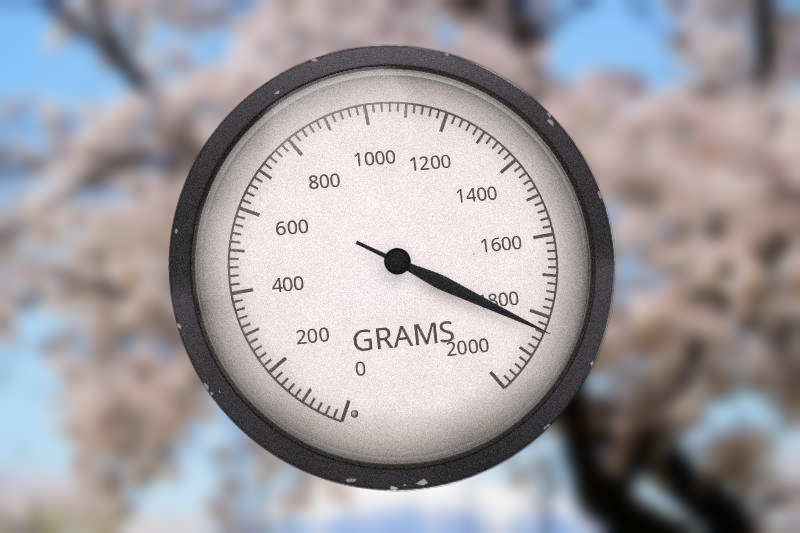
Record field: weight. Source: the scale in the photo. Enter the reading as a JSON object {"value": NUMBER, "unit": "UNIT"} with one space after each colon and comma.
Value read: {"value": 1840, "unit": "g"}
